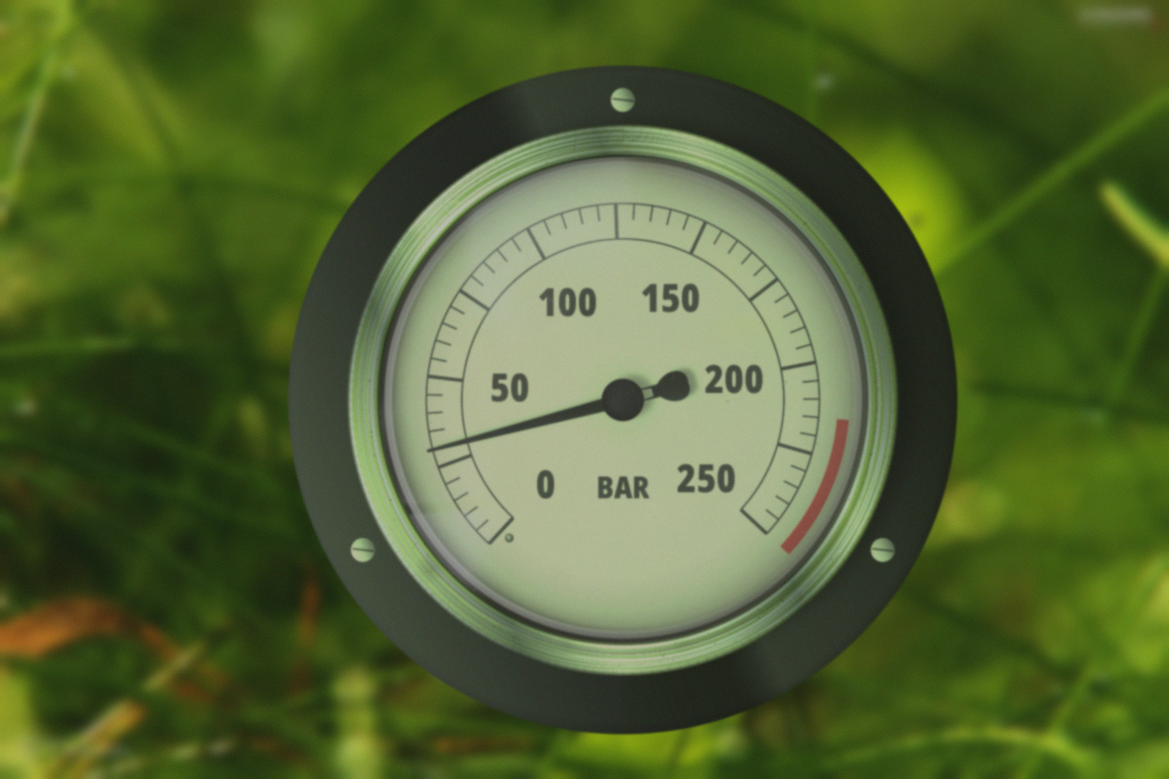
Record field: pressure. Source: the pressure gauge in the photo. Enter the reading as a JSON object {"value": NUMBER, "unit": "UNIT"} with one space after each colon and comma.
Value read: {"value": 30, "unit": "bar"}
